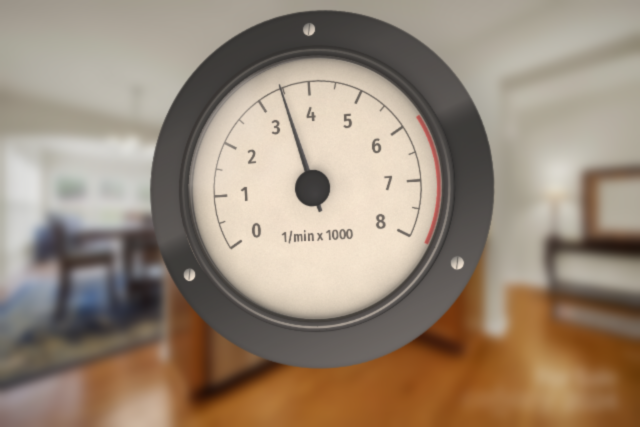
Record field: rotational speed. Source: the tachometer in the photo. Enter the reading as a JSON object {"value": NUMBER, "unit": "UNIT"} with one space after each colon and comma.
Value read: {"value": 3500, "unit": "rpm"}
